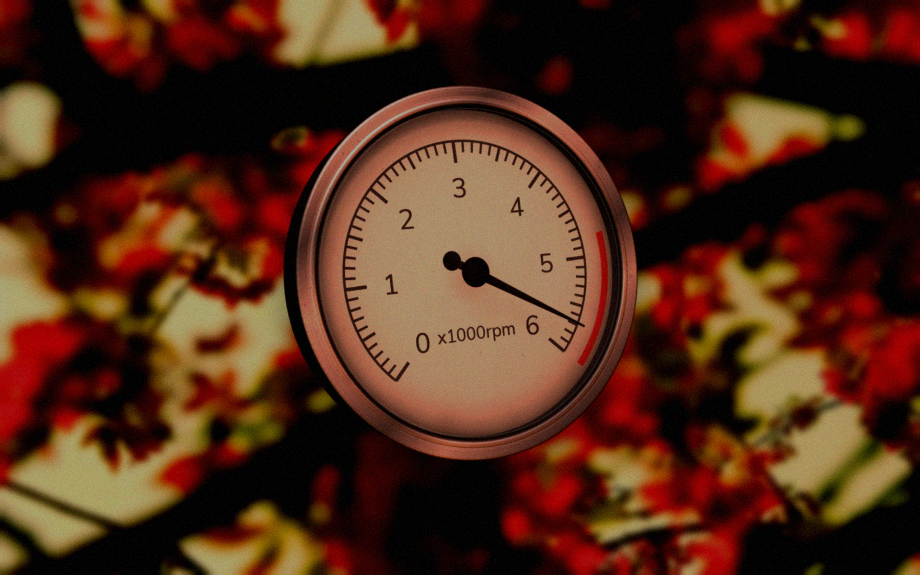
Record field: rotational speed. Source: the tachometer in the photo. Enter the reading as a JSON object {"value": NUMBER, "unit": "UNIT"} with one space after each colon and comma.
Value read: {"value": 5700, "unit": "rpm"}
